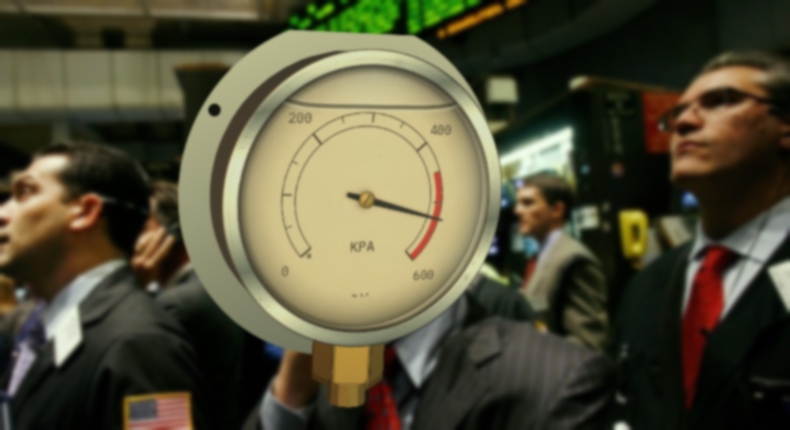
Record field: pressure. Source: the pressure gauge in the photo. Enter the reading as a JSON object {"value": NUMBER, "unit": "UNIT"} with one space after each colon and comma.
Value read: {"value": 525, "unit": "kPa"}
